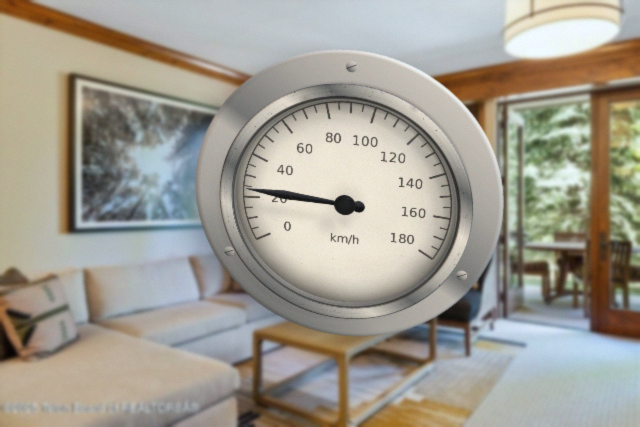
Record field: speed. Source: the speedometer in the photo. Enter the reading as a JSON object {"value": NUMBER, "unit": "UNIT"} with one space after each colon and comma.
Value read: {"value": 25, "unit": "km/h"}
